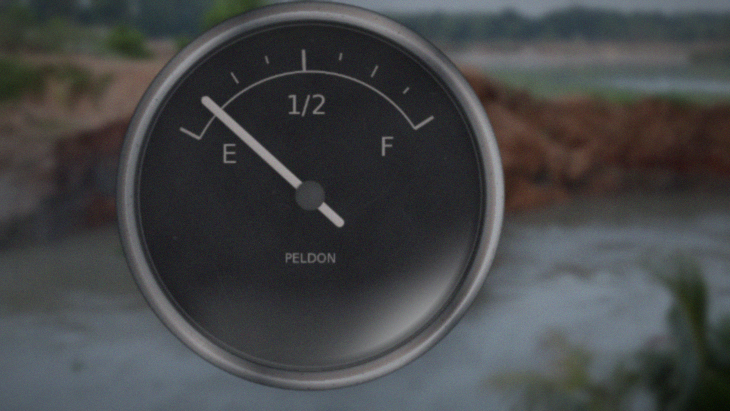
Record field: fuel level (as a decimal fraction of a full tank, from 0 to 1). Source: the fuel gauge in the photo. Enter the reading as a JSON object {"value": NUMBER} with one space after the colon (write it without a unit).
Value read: {"value": 0.125}
